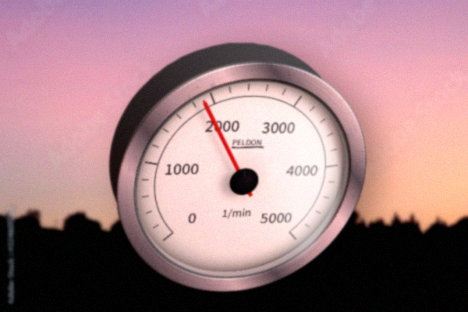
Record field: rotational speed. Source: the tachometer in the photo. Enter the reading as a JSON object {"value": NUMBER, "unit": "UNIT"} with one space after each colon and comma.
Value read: {"value": 1900, "unit": "rpm"}
